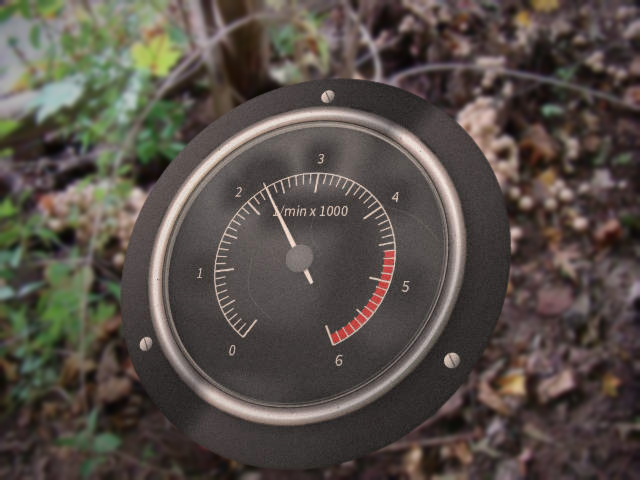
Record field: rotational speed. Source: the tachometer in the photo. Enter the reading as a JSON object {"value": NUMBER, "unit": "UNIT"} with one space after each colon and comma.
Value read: {"value": 2300, "unit": "rpm"}
